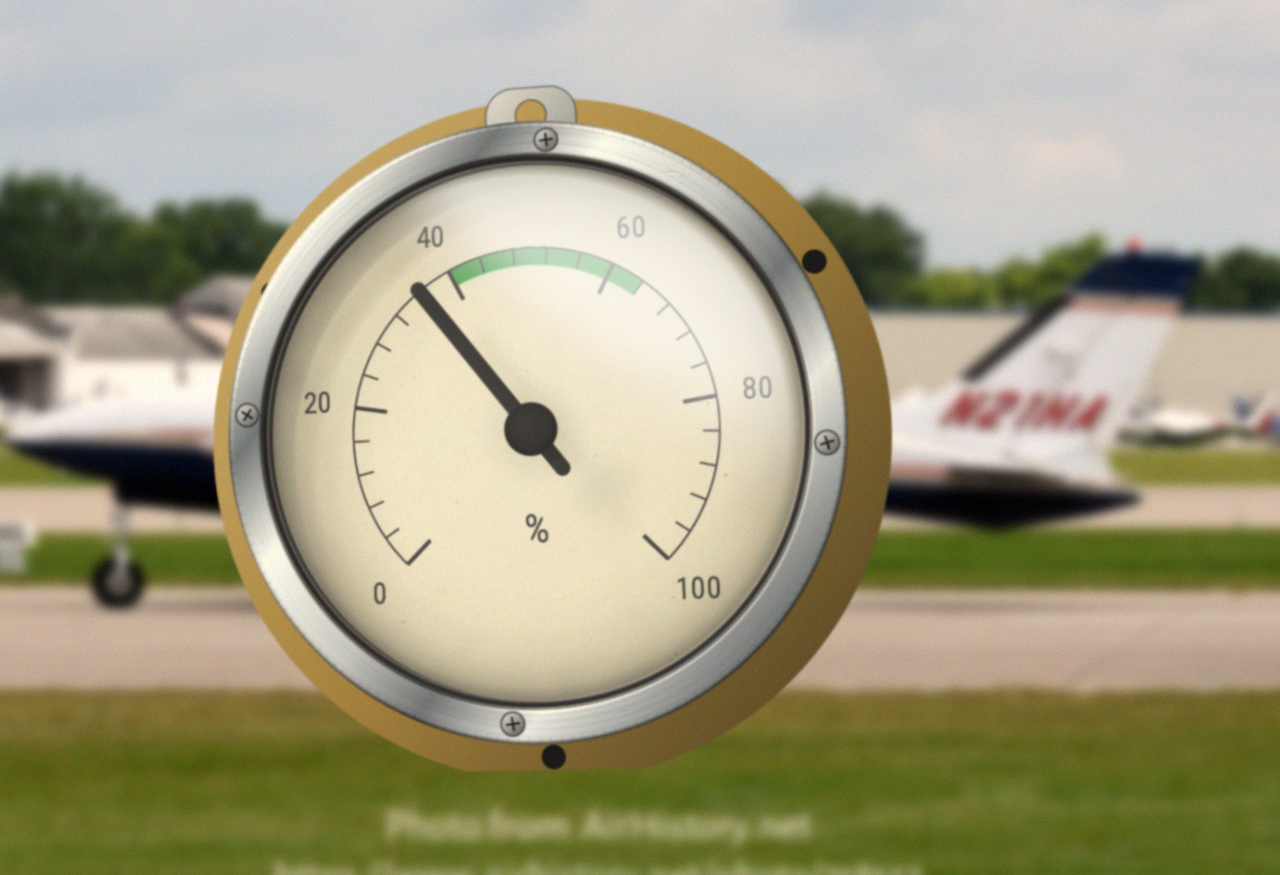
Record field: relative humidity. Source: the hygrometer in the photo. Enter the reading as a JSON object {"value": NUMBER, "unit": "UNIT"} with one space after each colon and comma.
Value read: {"value": 36, "unit": "%"}
